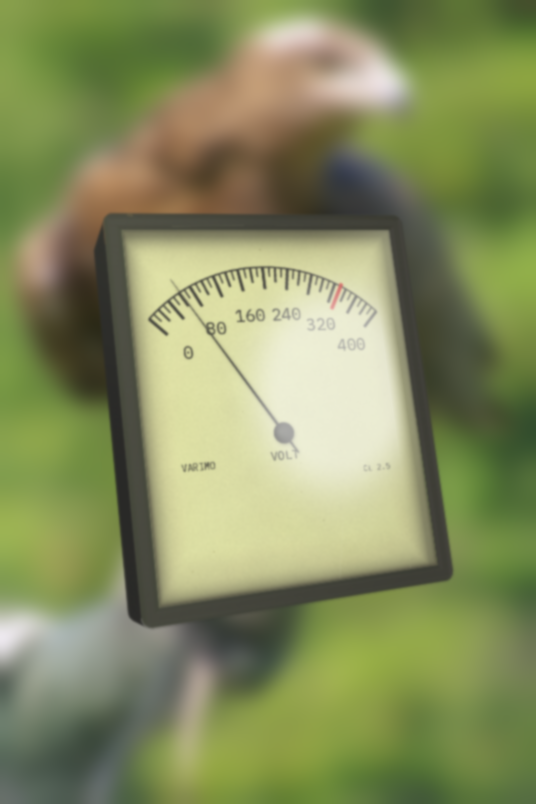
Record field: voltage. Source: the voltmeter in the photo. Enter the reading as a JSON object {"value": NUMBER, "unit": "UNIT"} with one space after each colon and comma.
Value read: {"value": 60, "unit": "V"}
